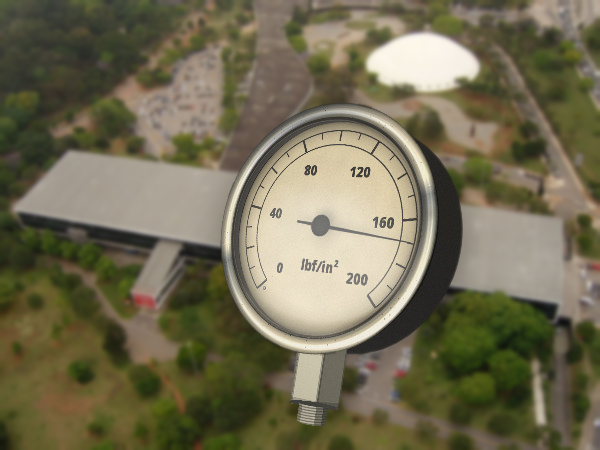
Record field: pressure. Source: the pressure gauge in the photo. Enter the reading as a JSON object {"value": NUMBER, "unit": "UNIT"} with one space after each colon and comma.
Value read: {"value": 170, "unit": "psi"}
